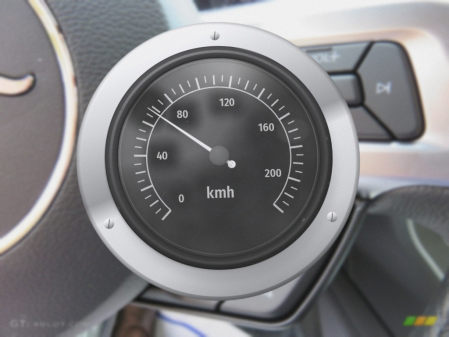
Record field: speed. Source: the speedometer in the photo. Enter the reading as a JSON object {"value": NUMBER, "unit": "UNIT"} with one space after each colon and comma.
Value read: {"value": 67.5, "unit": "km/h"}
